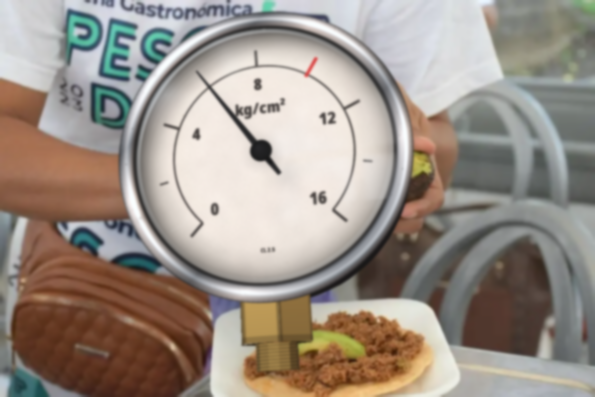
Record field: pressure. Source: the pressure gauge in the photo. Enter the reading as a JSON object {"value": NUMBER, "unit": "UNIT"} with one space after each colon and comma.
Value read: {"value": 6, "unit": "kg/cm²"}
